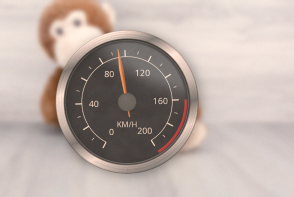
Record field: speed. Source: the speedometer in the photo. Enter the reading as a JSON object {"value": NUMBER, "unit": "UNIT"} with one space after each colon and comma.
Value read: {"value": 95, "unit": "km/h"}
